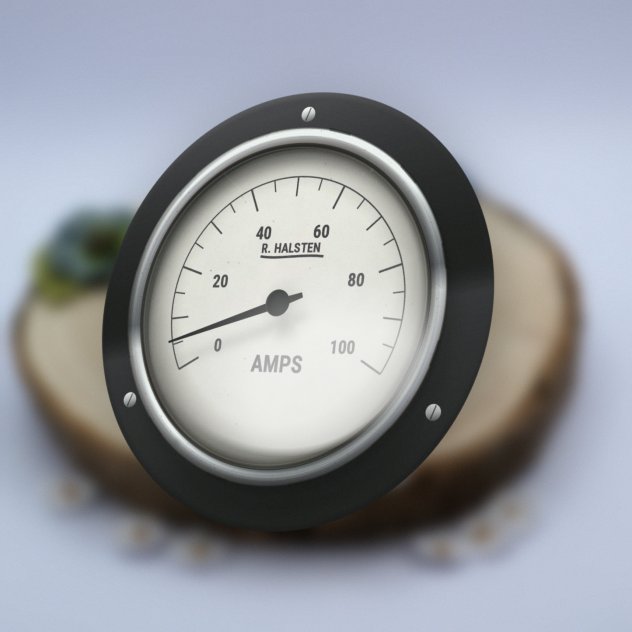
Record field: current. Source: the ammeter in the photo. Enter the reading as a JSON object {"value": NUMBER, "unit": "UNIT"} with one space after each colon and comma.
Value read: {"value": 5, "unit": "A"}
